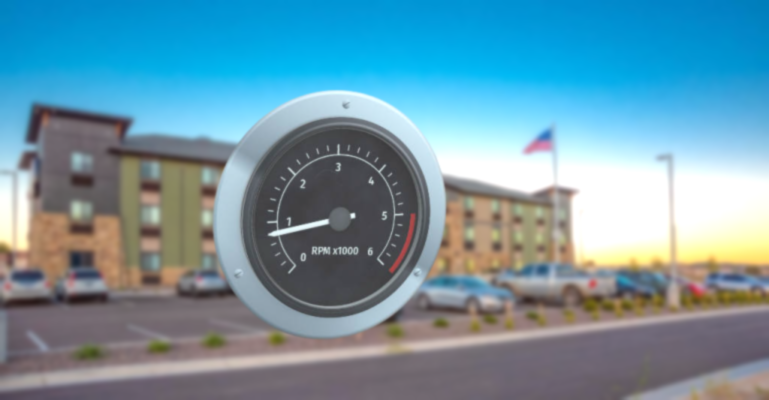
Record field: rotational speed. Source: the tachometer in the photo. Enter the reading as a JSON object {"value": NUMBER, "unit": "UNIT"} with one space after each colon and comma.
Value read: {"value": 800, "unit": "rpm"}
